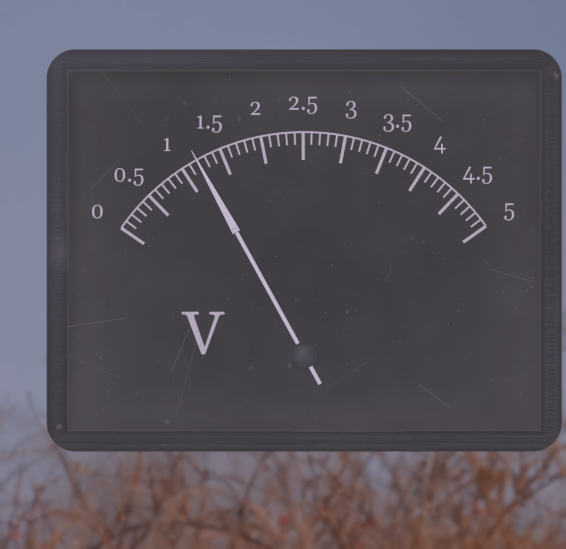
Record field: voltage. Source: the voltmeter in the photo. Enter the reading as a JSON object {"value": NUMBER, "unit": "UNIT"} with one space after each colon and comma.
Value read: {"value": 1.2, "unit": "V"}
